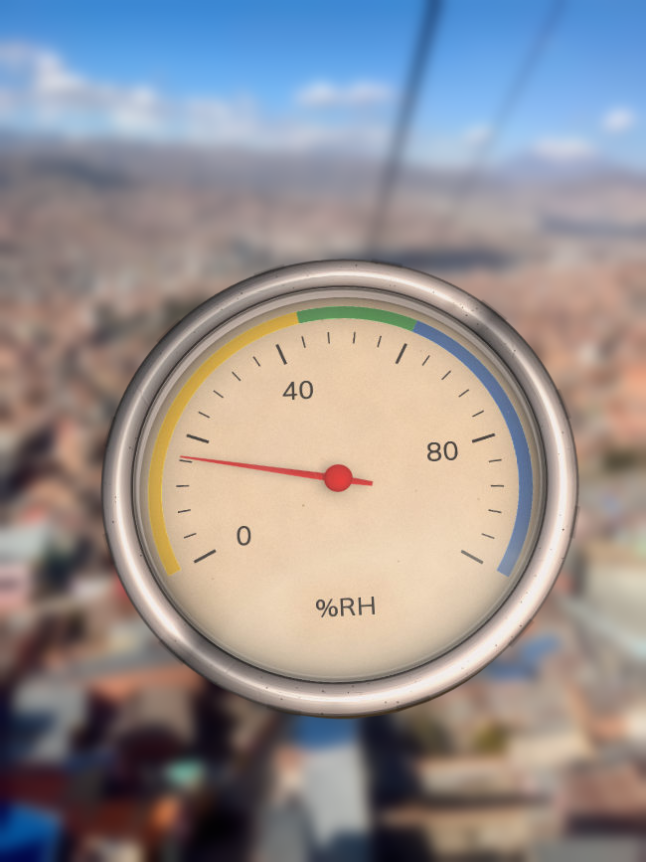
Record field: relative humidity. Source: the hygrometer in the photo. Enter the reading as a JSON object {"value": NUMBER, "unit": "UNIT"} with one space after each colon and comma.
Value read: {"value": 16, "unit": "%"}
